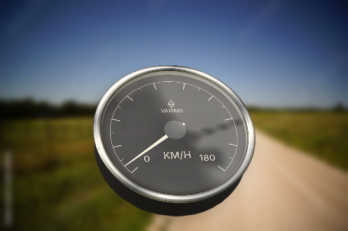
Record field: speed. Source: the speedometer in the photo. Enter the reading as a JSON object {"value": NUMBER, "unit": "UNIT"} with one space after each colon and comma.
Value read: {"value": 5, "unit": "km/h"}
